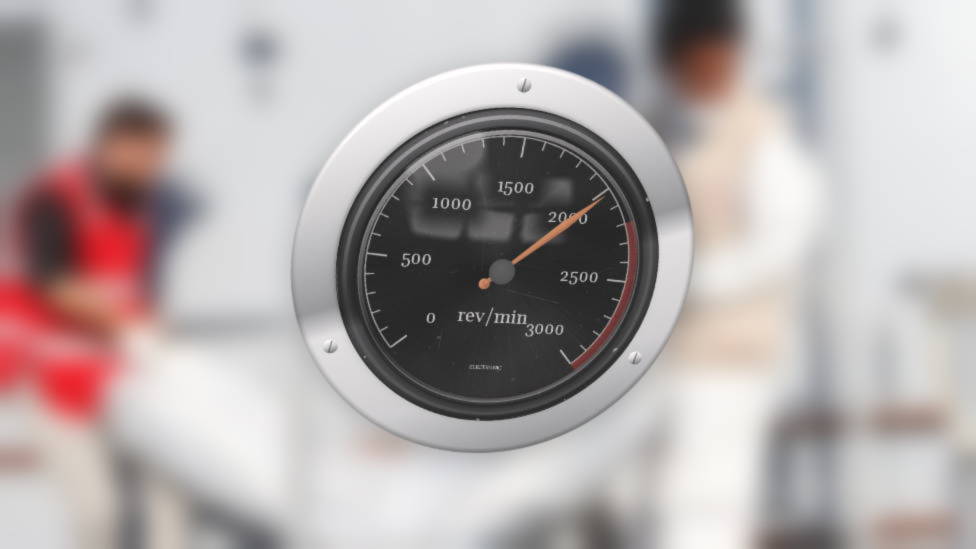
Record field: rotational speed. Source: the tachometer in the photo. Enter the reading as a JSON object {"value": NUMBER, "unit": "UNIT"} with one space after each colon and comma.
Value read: {"value": 2000, "unit": "rpm"}
